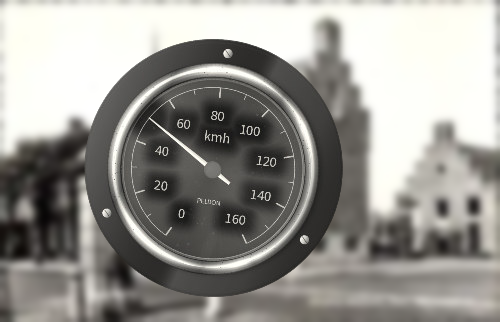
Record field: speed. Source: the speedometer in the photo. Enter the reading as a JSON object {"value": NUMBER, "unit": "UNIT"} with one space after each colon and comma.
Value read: {"value": 50, "unit": "km/h"}
